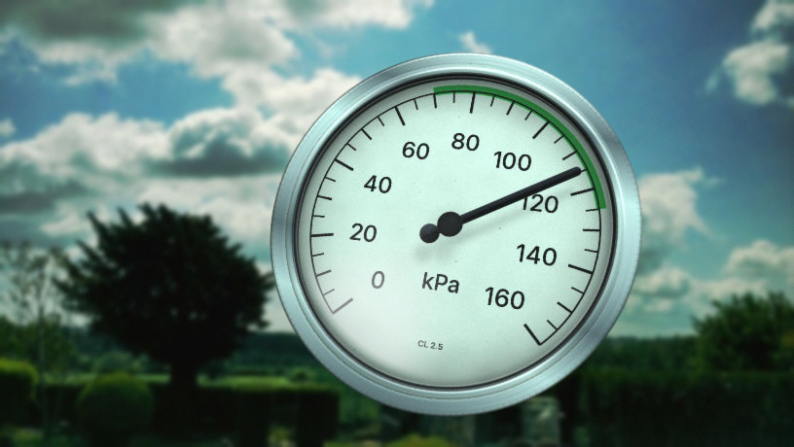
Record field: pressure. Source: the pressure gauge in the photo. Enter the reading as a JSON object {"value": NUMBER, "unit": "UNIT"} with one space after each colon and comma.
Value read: {"value": 115, "unit": "kPa"}
